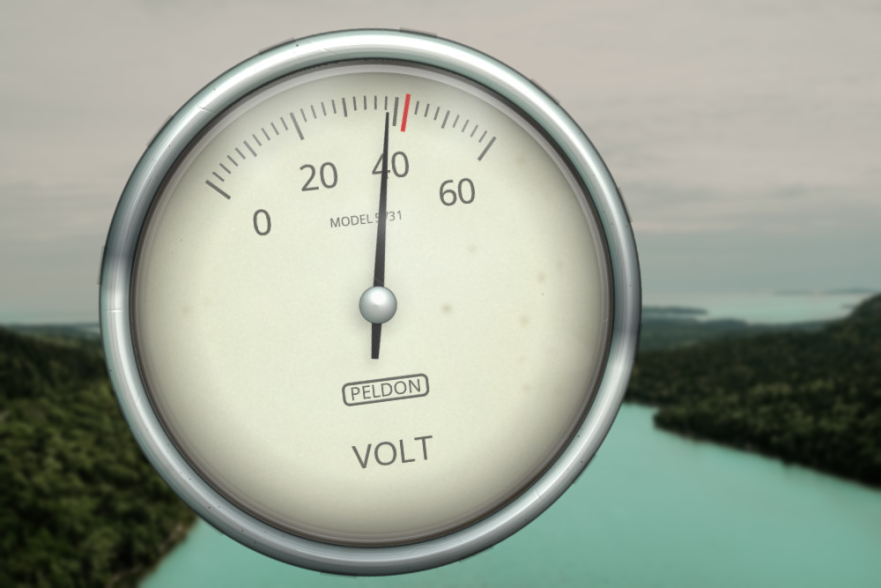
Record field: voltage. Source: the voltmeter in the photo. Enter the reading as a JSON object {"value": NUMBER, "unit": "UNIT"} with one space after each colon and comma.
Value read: {"value": 38, "unit": "V"}
